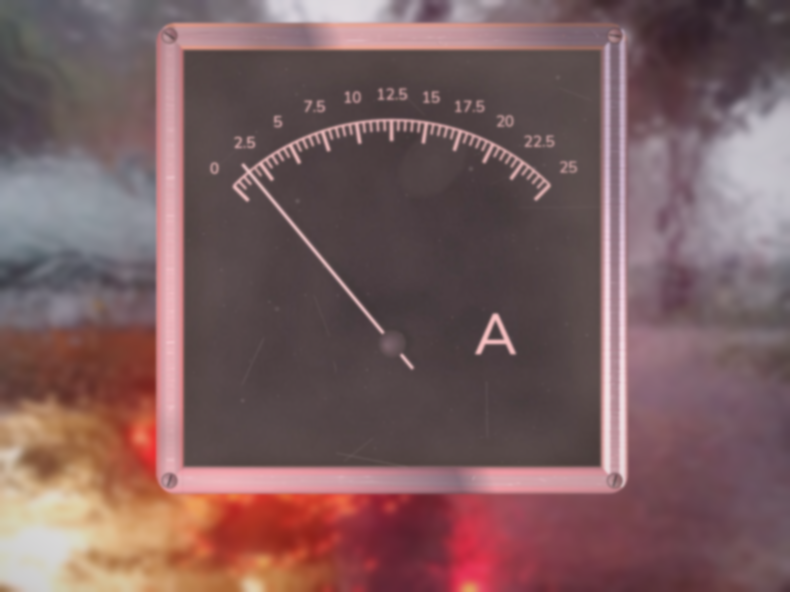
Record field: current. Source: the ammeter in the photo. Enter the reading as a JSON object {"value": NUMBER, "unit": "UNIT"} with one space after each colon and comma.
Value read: {"value": 1.5, "unit": "A"}
